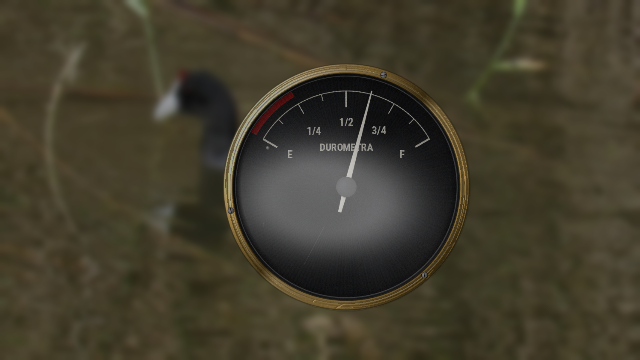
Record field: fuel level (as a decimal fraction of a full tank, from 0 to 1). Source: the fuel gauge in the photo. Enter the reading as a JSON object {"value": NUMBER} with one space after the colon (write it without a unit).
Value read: {"value": 0.625}
